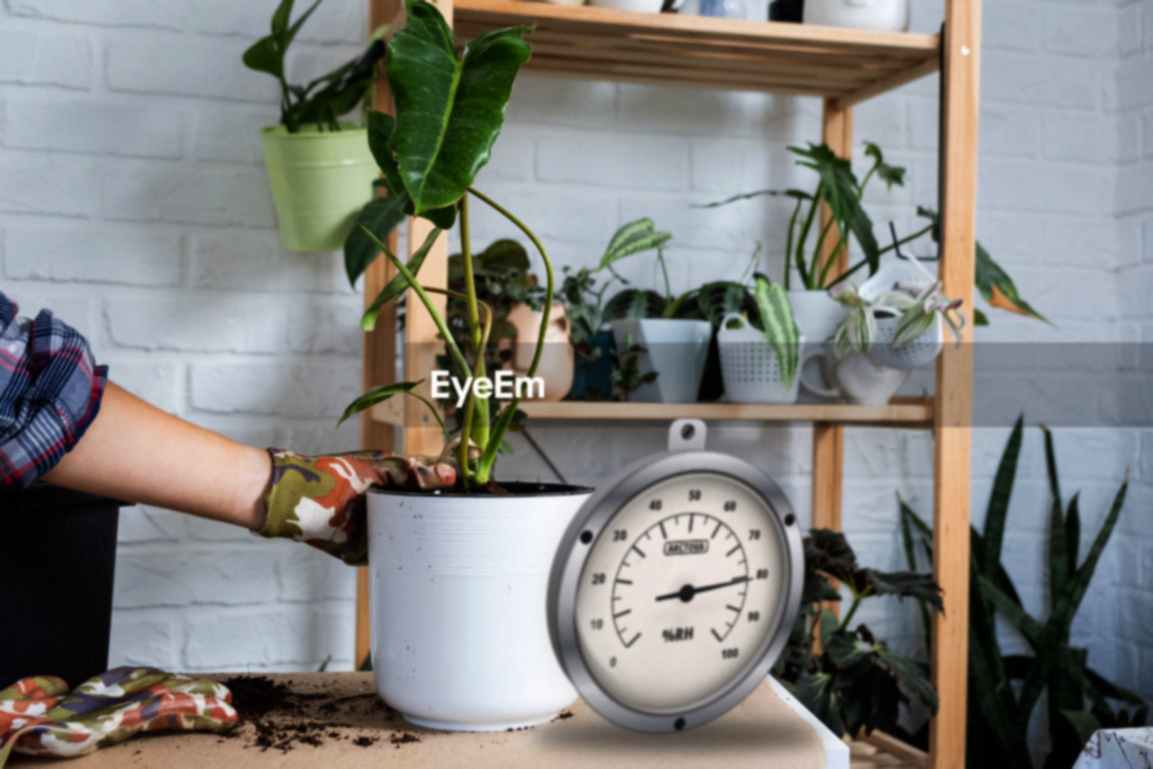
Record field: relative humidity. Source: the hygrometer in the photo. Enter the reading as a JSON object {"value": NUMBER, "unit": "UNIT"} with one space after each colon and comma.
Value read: {"value": 80, "unit": "%"}
